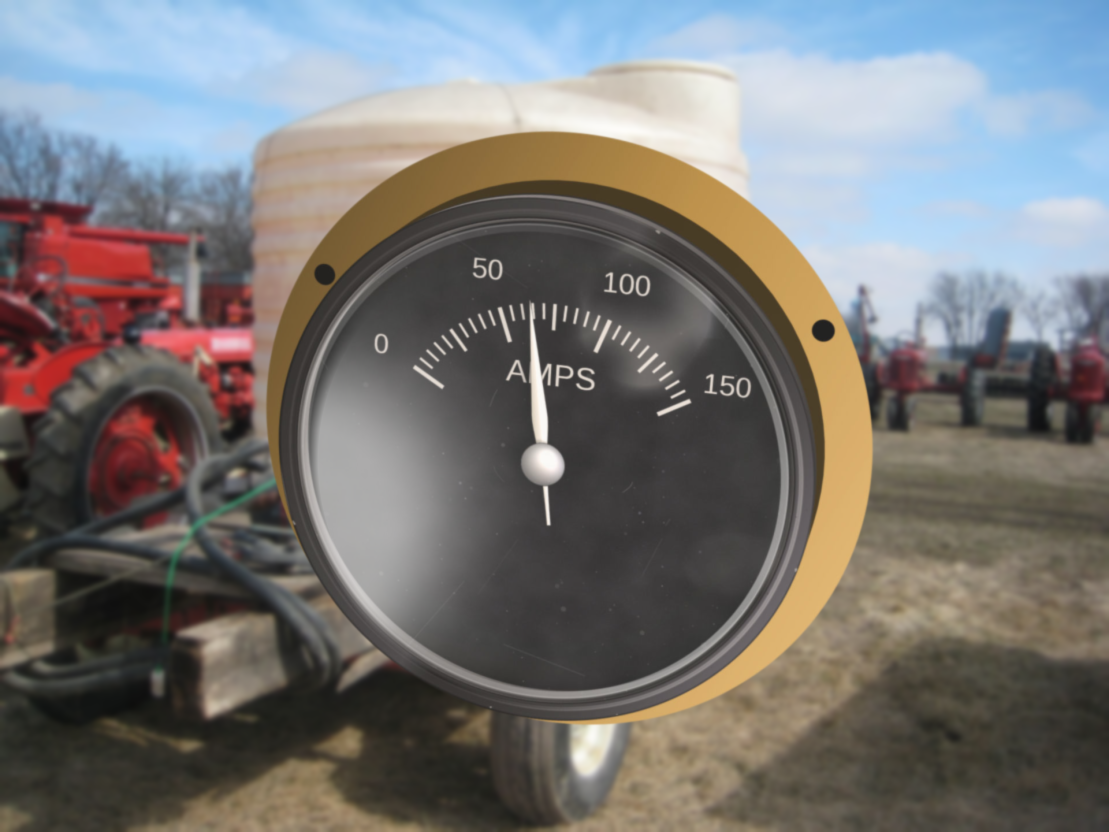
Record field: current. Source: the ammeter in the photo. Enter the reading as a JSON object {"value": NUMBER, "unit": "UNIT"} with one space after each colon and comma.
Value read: {"value": 65, "unit": "A"}
